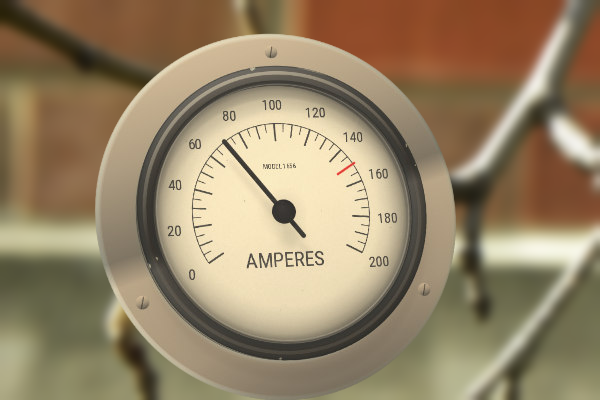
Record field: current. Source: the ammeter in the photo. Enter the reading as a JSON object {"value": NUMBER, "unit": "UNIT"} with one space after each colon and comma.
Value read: {"value": 70, "unit": "A"}
